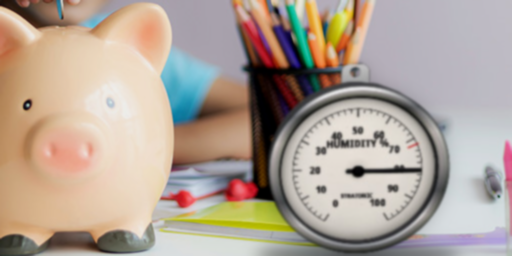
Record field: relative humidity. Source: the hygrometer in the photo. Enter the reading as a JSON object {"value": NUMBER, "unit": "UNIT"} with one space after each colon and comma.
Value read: {"value": 80, "unit": "%"}
